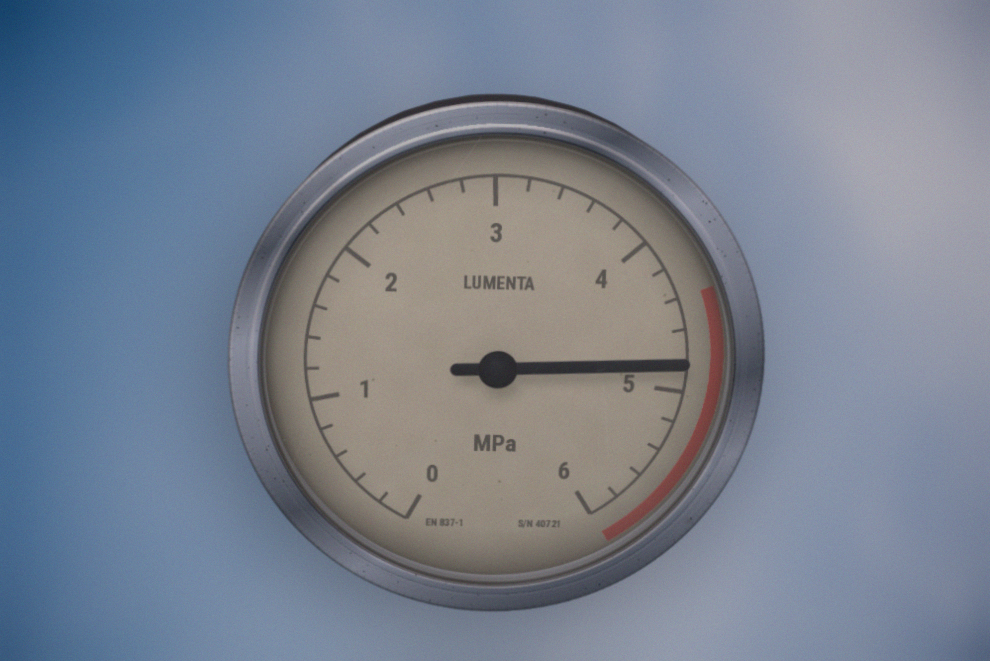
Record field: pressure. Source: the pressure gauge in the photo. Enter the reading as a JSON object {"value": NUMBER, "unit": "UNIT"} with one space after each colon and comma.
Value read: {"value": 4.8, "unit": "MPa"}
